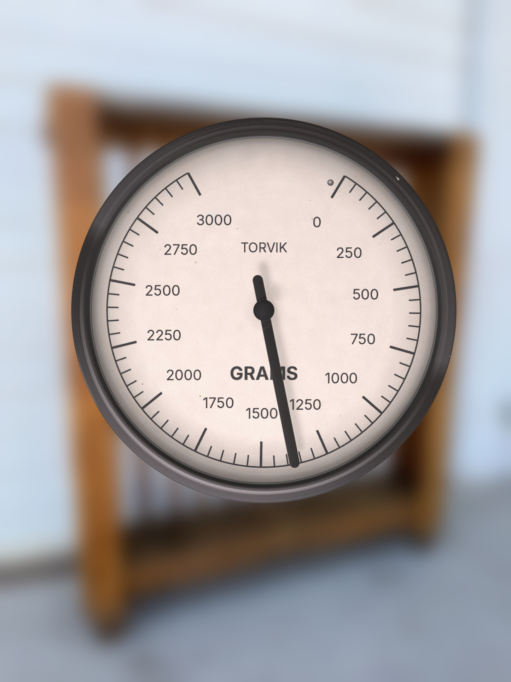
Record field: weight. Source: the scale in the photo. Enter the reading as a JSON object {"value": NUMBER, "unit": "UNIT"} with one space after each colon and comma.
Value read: {"value": 1375, "unit": "g"}
